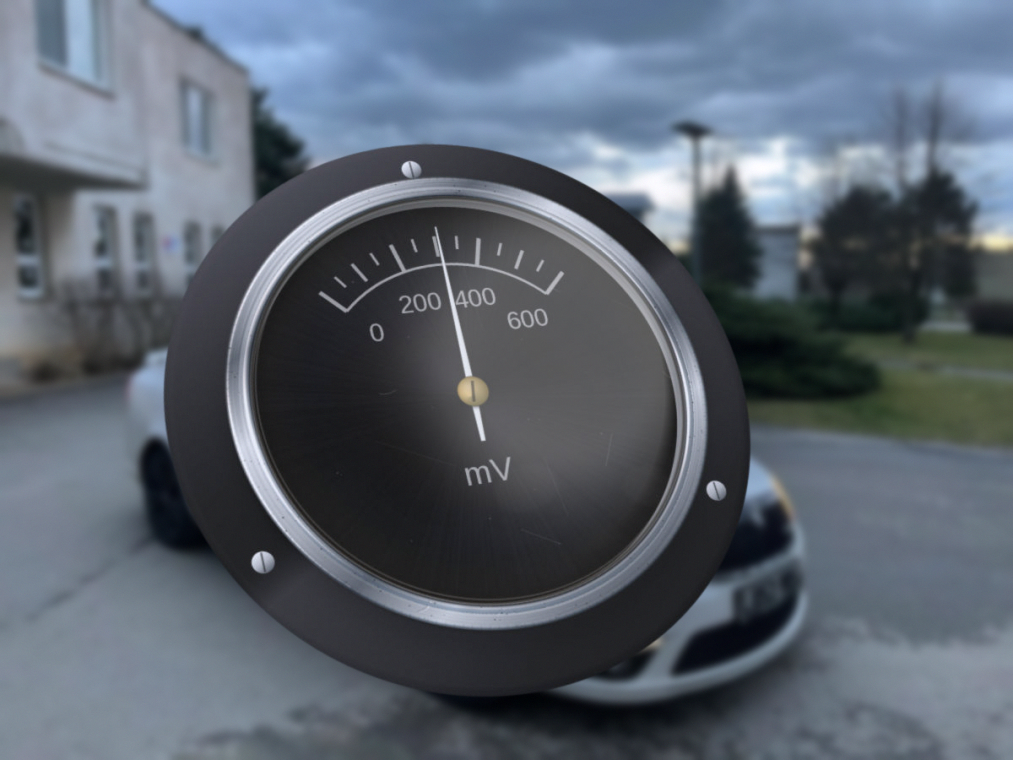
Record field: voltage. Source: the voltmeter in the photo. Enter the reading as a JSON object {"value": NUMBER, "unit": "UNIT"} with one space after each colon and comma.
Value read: {"value": 300, "unit": "mV"}
